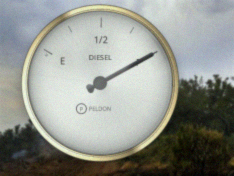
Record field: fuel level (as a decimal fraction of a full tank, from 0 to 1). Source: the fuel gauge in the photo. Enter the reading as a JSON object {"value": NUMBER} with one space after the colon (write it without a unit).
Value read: {"value": 1}
